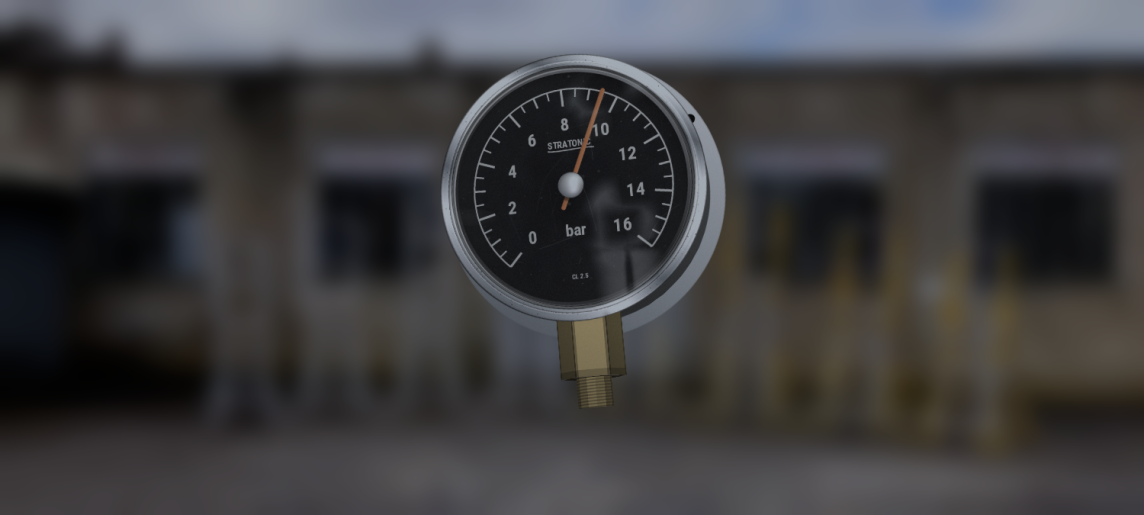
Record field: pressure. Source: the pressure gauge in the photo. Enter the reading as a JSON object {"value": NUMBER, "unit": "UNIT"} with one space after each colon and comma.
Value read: {"value": 9.5, "unit": "bar"}
